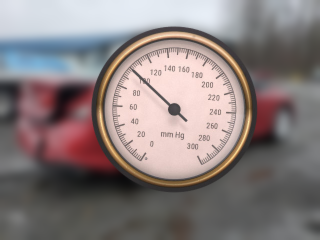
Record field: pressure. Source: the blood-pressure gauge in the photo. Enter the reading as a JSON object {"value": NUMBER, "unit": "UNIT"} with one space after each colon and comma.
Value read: {"value": 100, "unit": "mmHg"}
